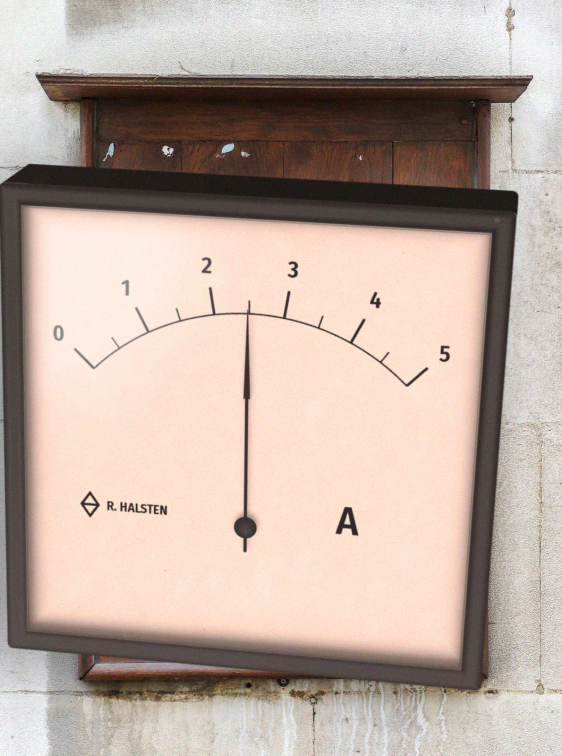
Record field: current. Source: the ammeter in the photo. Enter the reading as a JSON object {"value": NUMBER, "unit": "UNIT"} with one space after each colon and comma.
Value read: {"value": 2.5, "unit": "A"}
